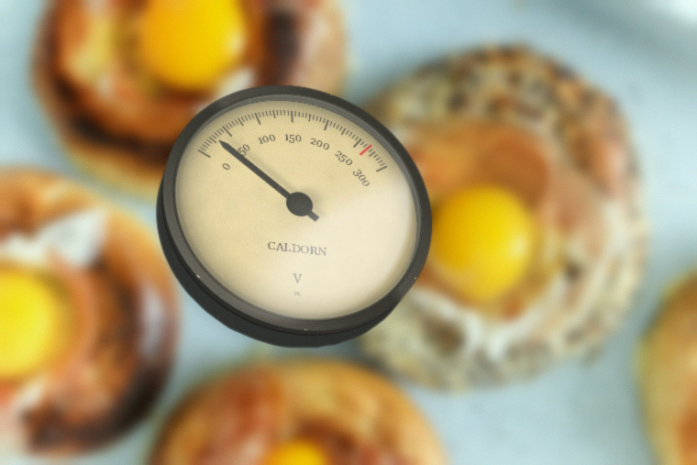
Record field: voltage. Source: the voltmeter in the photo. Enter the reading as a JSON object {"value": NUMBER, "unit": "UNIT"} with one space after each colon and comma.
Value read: {"value": 25, "unit": "V"}
